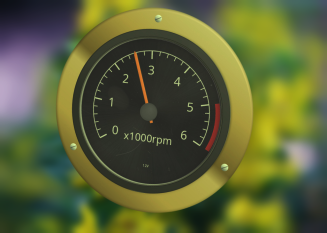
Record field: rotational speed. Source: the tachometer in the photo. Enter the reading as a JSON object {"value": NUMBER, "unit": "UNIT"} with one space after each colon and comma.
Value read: {"value": 2600, "unit": "rpm"}
